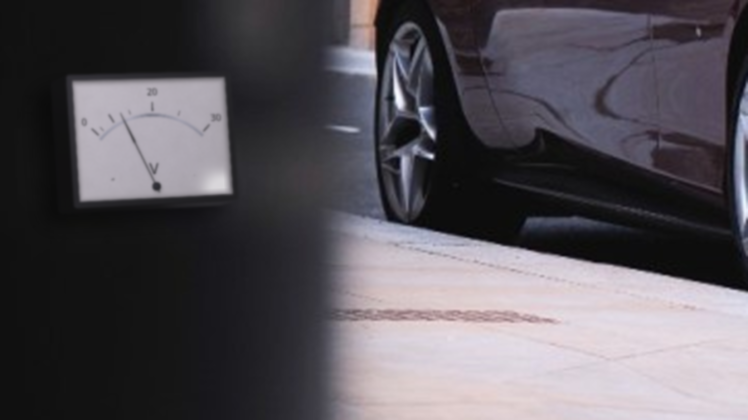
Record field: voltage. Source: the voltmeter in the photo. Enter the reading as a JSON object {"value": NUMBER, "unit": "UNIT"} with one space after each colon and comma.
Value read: {"value": 12.5, "unit": "V"}
